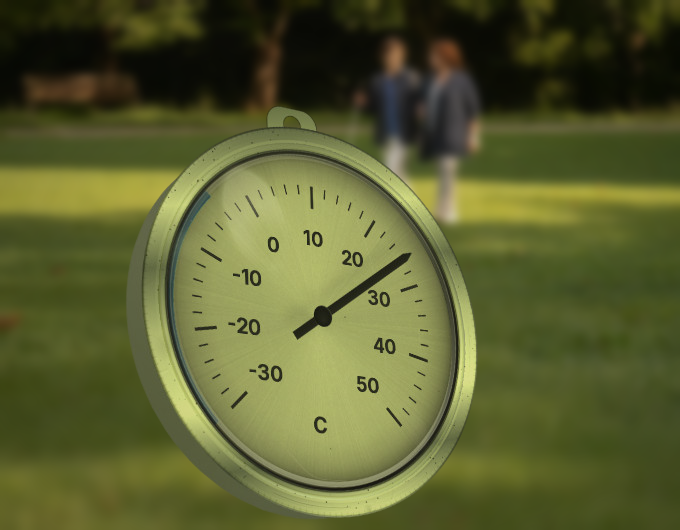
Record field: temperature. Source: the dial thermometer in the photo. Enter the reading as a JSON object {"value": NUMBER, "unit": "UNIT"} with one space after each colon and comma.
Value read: {"value": 26, "unit": "°C"}
